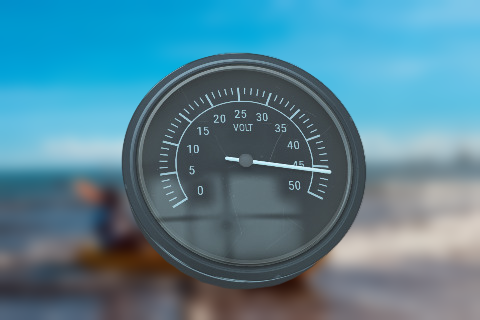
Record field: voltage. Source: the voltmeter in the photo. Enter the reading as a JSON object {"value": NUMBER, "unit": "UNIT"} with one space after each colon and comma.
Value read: {"value": 46, "unit": "V"}
